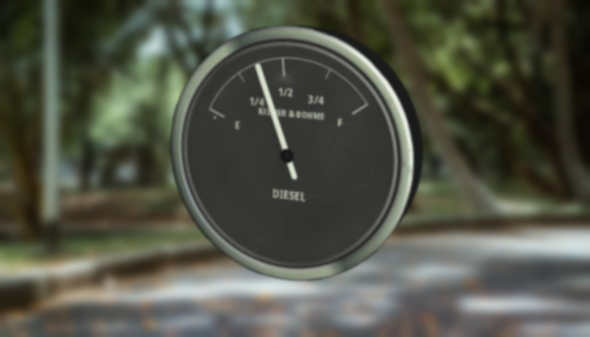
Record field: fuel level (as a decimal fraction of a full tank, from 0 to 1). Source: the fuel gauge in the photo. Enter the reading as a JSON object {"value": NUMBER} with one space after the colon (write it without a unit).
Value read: {"value": 0.375}
